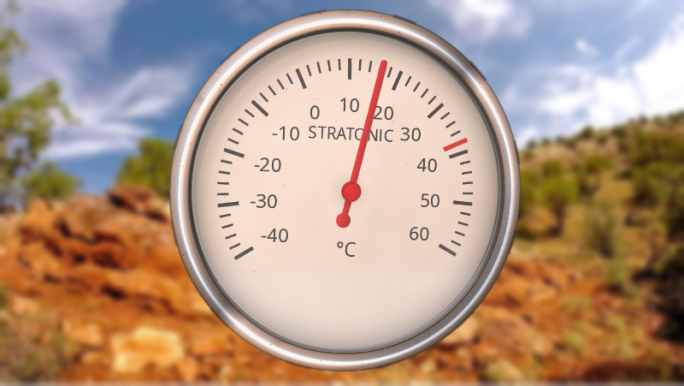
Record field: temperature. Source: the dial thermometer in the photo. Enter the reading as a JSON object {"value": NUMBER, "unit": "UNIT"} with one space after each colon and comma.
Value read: {"value": 16, "unit": "°C"}
